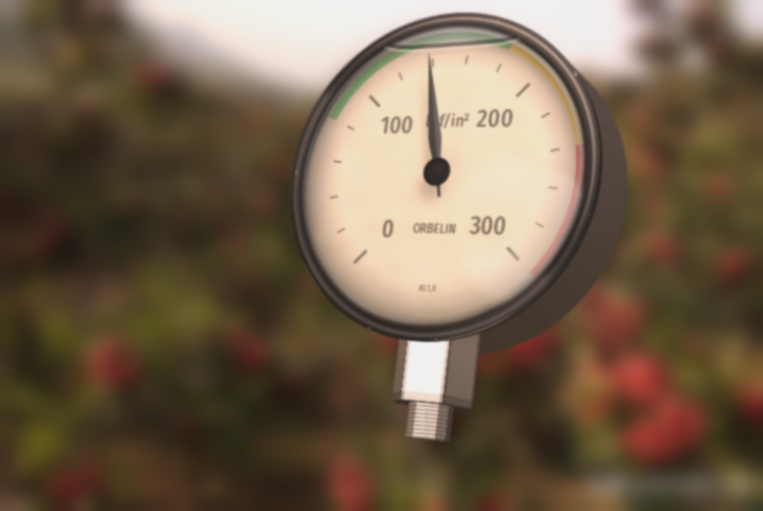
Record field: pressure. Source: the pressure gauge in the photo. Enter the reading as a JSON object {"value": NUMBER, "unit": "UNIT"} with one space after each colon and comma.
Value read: {"value": 140, "unit": "psi"}
